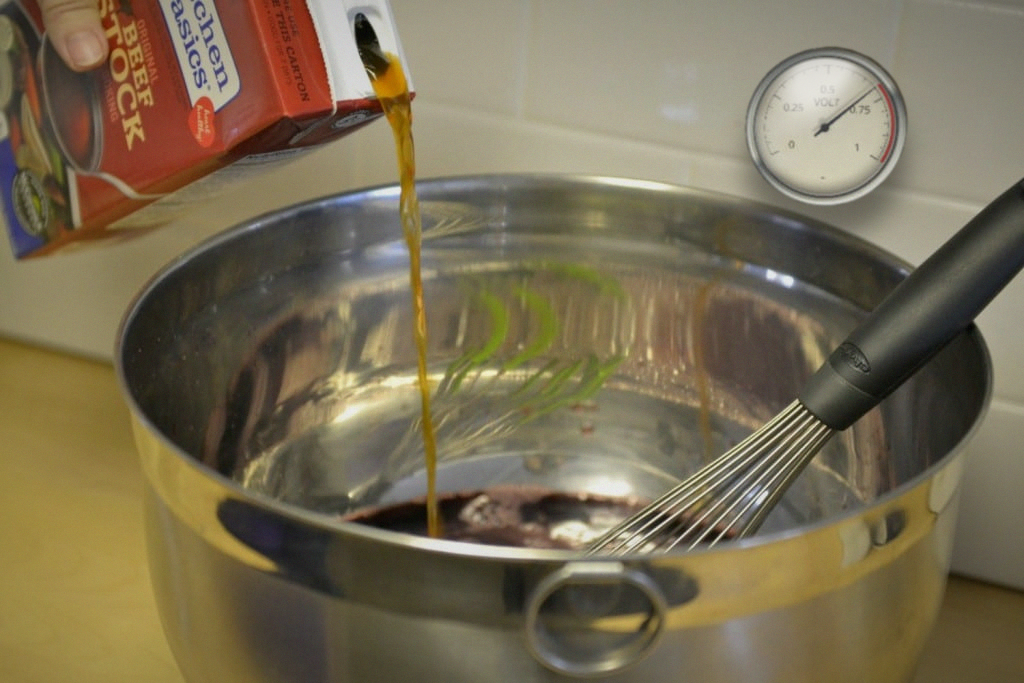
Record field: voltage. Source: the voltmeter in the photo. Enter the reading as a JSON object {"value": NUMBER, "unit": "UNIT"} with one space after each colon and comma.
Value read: {"value": 0.7, "unit": "V"}
